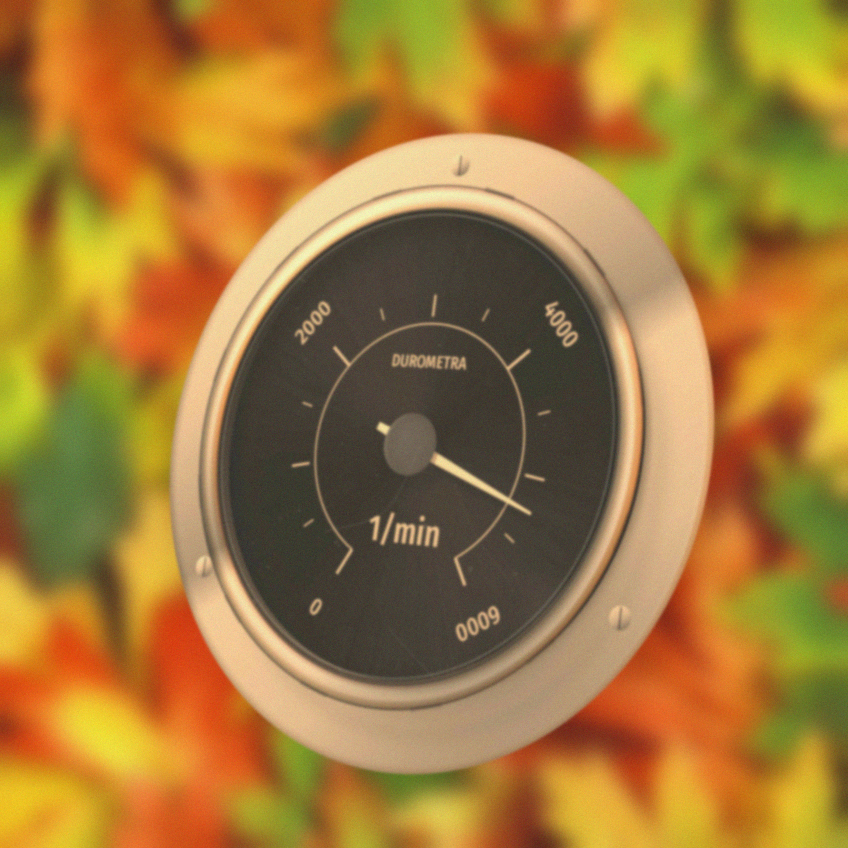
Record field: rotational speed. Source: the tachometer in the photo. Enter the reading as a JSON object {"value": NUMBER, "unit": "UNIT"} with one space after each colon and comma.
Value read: {"value": 5250, "unit": "rpm"}
